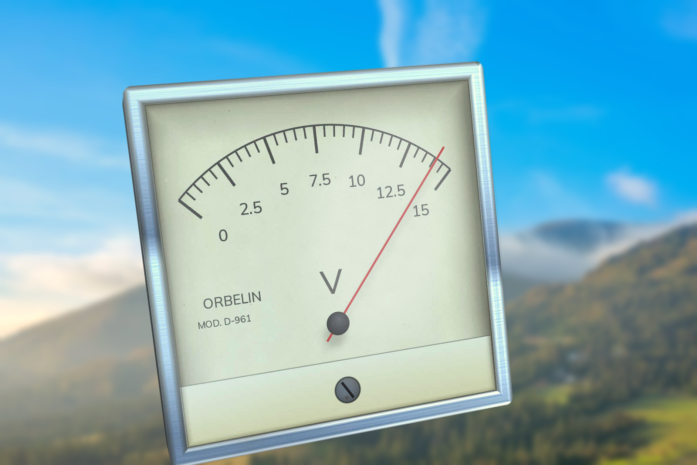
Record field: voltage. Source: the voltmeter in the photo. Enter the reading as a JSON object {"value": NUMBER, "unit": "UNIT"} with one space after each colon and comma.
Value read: {"value": 14, "unit": "V"}
